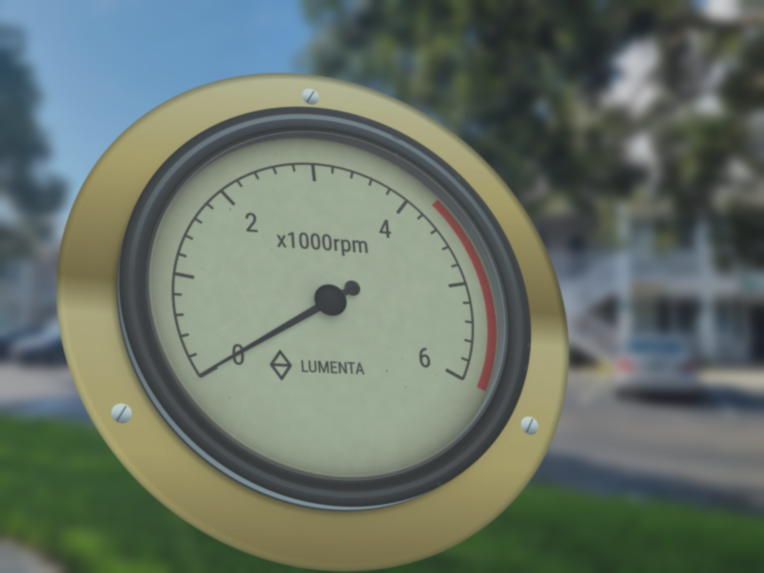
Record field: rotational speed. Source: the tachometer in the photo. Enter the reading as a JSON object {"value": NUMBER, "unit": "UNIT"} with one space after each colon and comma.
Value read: {"value": 0, "unit": "rpm"}
